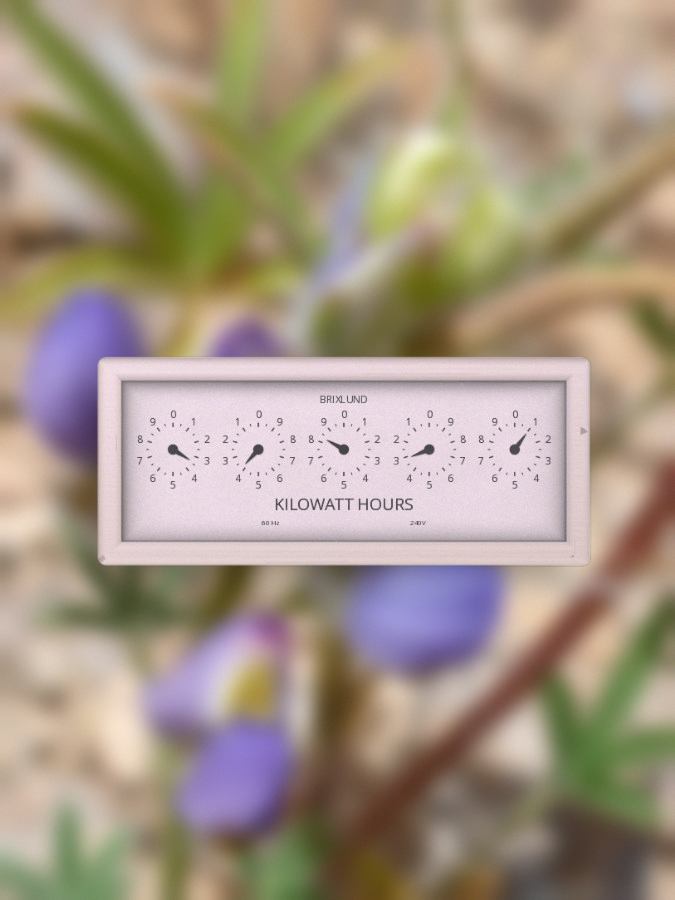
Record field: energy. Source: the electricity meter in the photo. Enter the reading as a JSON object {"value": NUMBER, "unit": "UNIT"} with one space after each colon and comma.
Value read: {"value": 33831, "unit": "kWh"}
